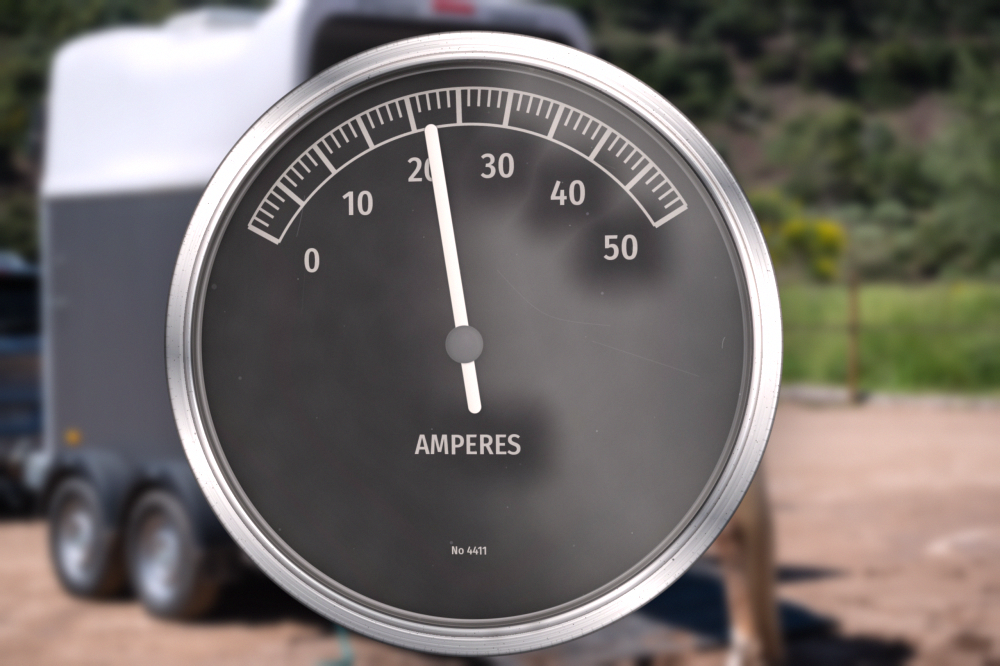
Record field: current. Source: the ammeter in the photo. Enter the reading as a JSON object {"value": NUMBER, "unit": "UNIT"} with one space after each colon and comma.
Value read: {"value": 22, "unit": "A"}
